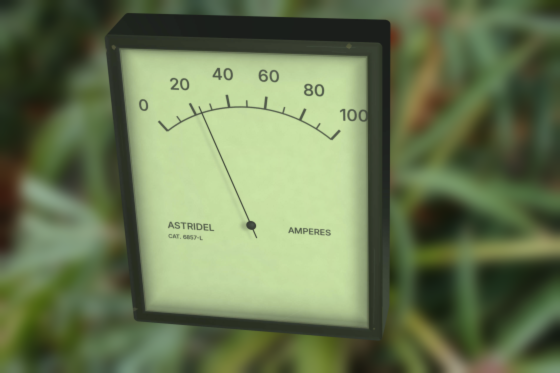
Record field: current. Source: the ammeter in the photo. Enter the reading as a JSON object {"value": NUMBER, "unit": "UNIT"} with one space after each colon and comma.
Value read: {"value": 25, "unit": "A"}
